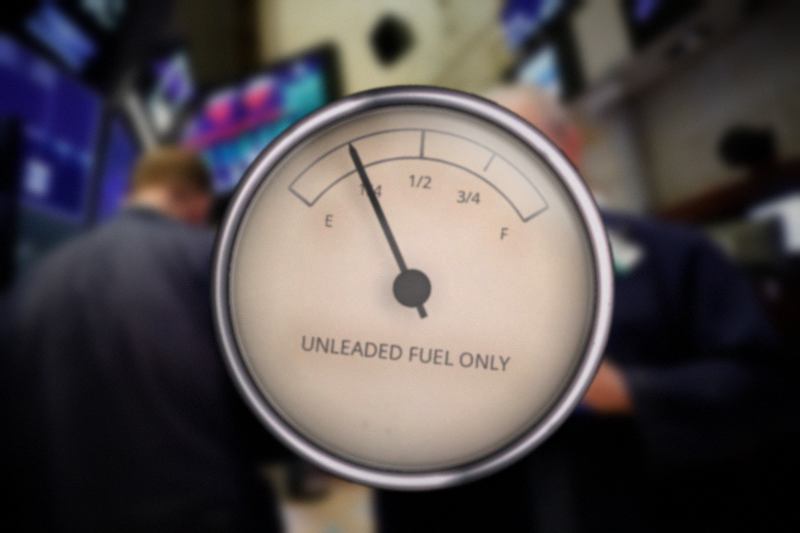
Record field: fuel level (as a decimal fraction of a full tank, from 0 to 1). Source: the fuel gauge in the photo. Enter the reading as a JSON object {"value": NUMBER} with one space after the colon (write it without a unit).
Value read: {"value": 0.25}
